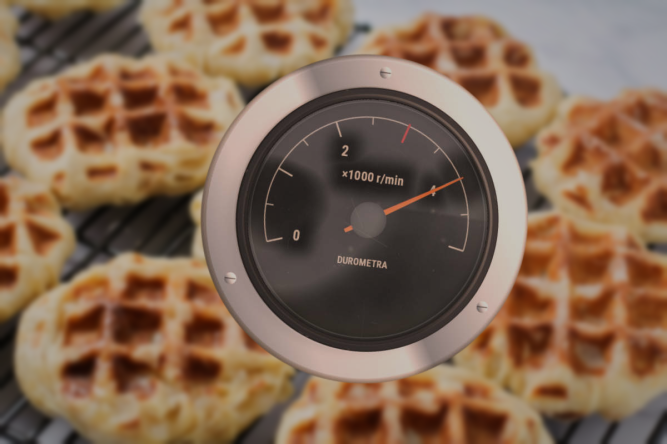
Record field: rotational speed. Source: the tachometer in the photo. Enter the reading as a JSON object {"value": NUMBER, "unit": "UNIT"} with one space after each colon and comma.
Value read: {"value": 4000, "unit": "rpm"}
